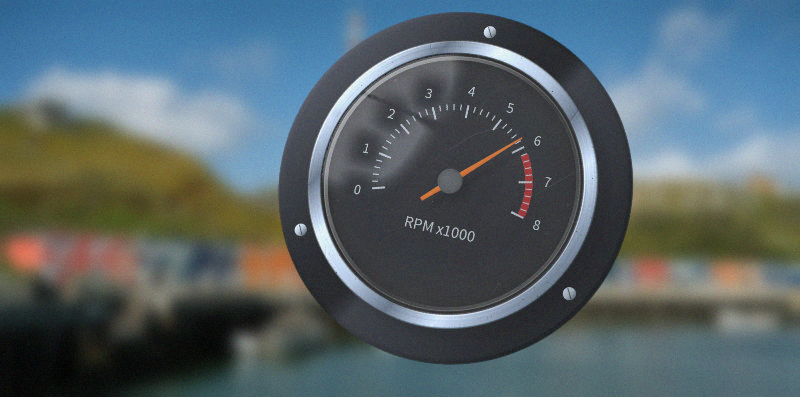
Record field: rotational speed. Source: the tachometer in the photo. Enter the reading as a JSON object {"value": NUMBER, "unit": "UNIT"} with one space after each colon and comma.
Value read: {"value": 5800, "unit": "rpm"}
